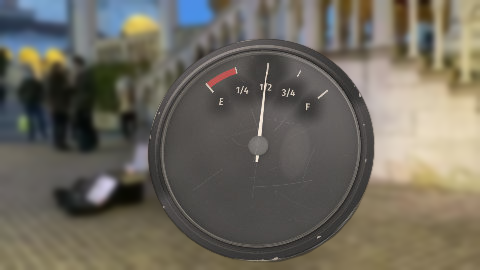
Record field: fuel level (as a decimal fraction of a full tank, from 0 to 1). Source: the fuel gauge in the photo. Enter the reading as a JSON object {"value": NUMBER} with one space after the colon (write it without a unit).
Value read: {"value": 0.5}
